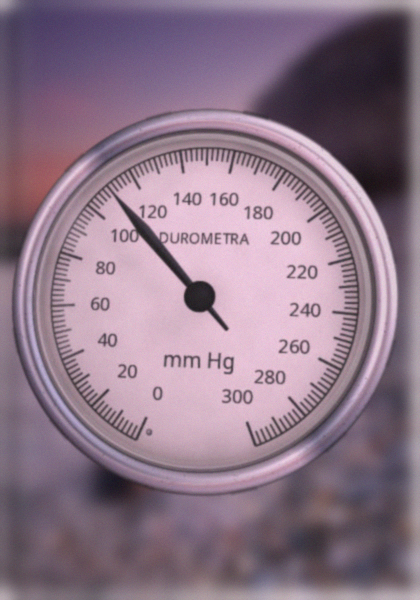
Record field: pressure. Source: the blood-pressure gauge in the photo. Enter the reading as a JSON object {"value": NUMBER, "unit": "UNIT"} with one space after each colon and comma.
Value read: {"value": 110, "unit": "mmHg"}
